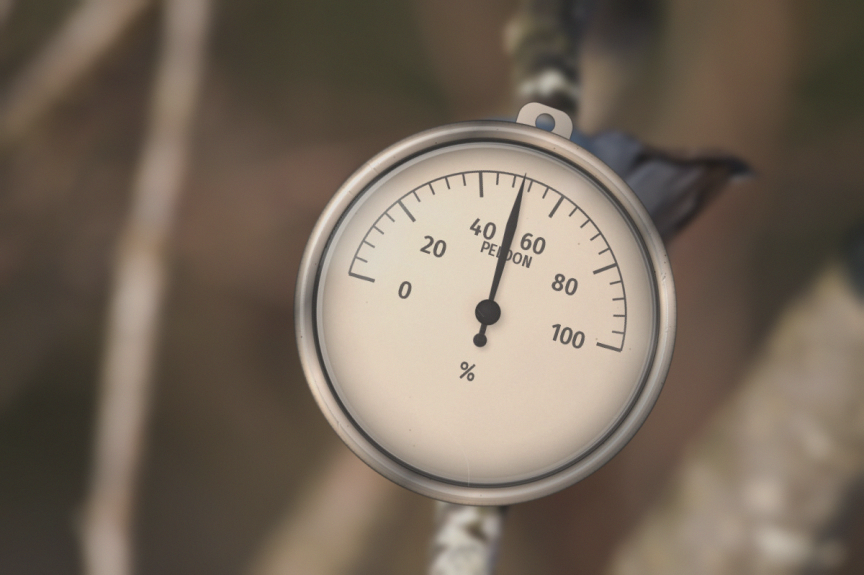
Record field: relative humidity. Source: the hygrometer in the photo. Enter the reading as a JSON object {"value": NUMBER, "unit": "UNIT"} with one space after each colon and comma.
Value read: {"value": 50, "unit": "%"}
